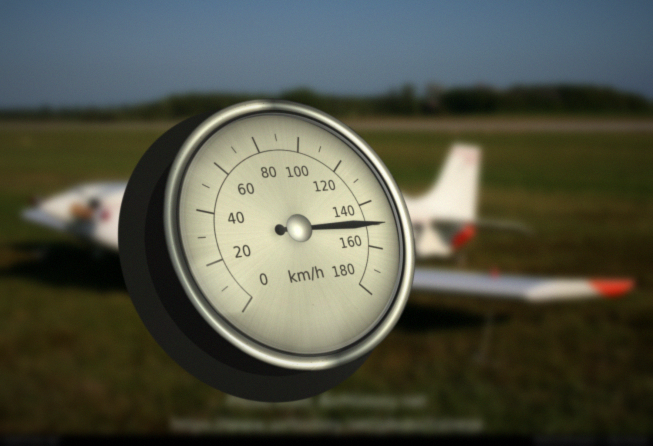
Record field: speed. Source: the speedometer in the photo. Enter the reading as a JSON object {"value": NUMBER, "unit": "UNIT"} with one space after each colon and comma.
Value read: {"value": 150, "unit": "km/h"}
